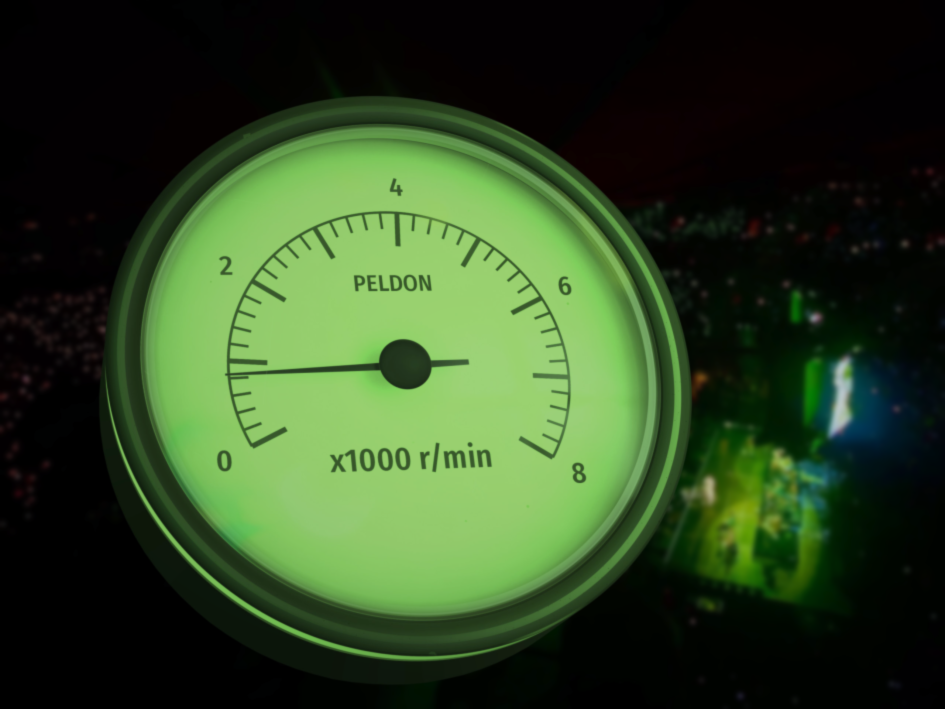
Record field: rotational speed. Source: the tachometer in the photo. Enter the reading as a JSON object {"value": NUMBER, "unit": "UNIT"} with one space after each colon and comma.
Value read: {"value": 800, "unit": "rpm"}
